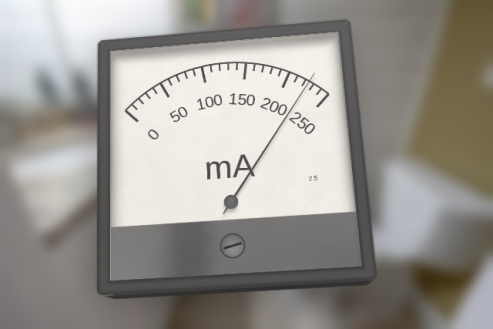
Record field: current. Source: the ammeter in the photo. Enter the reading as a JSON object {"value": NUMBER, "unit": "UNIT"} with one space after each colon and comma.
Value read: {"value": 225, "unit": "mA"}
